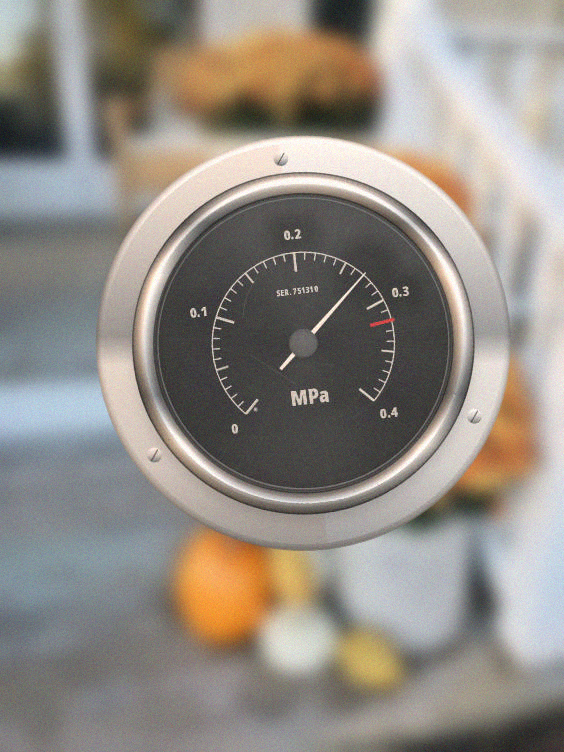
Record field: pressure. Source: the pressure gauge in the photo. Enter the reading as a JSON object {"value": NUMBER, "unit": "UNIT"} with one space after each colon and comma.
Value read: {"value": 0.27, "unit": "MPa"}
